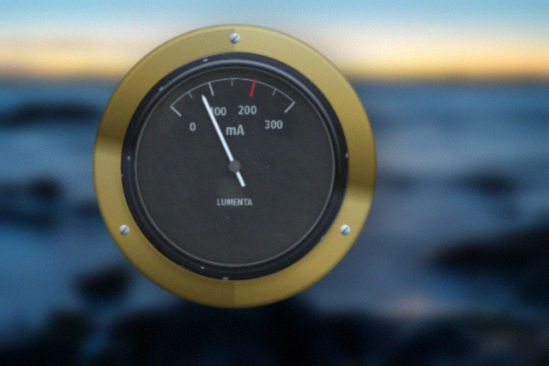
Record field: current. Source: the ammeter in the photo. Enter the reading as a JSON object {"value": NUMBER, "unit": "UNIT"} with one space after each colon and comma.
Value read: {"value": 75, "unit": "mA"}
